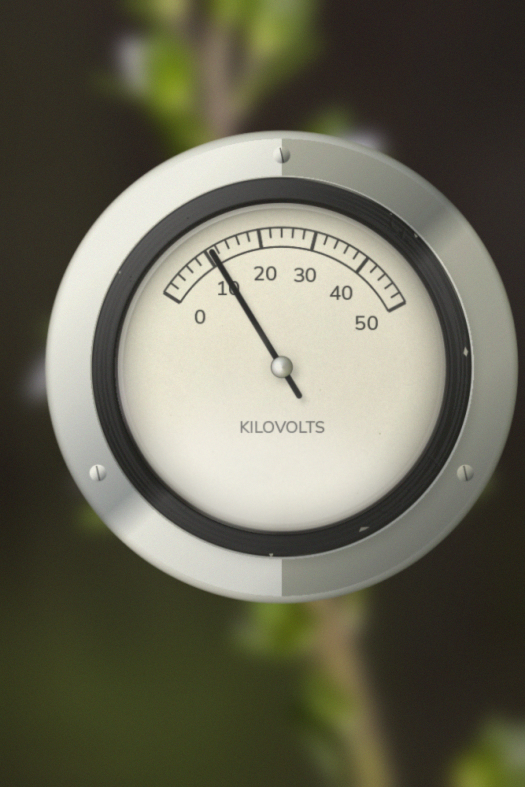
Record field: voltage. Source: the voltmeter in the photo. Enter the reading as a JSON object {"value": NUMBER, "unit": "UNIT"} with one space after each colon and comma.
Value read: {"value": 11, "unit": "kV"}
